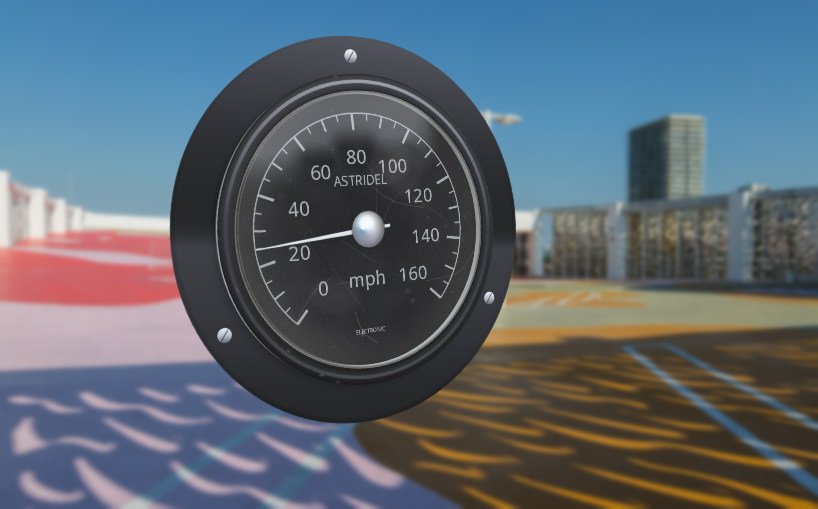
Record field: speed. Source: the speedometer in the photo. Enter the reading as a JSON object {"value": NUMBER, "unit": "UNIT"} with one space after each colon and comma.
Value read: {"value": 25, "unit": "mph"}
